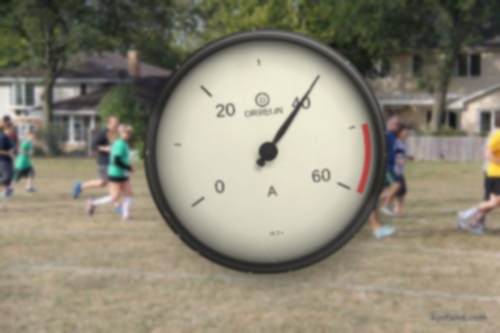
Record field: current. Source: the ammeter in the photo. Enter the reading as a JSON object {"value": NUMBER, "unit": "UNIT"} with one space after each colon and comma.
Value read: {"value": 40, "unit": "A"}
